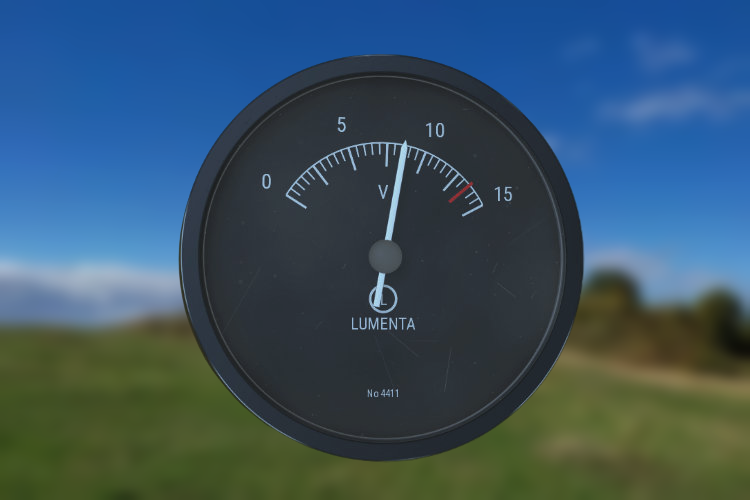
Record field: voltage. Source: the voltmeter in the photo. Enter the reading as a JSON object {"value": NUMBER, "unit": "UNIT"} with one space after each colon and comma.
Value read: {"value": 8.5, "unit": "V"}
